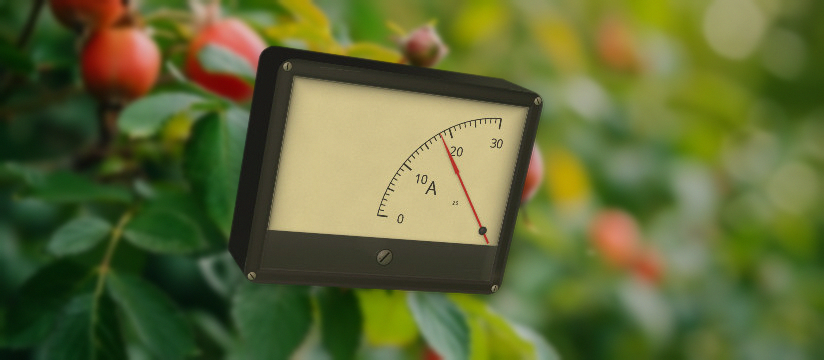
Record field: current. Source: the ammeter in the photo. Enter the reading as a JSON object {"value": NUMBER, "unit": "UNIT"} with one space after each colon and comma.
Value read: {"value": 18, "unit": "A"}
